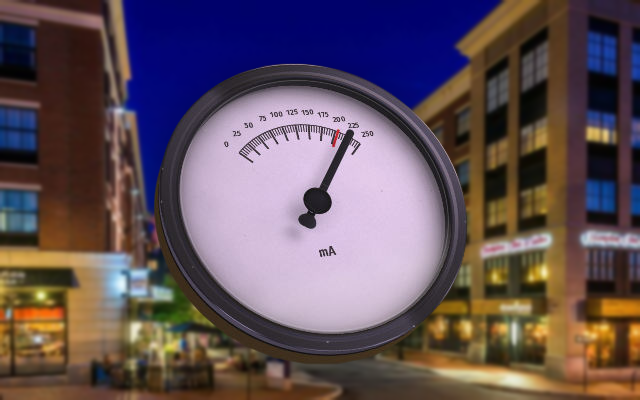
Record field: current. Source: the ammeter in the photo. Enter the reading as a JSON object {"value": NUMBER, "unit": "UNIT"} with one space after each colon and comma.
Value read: {"value": 225, "unit": "mA"}
